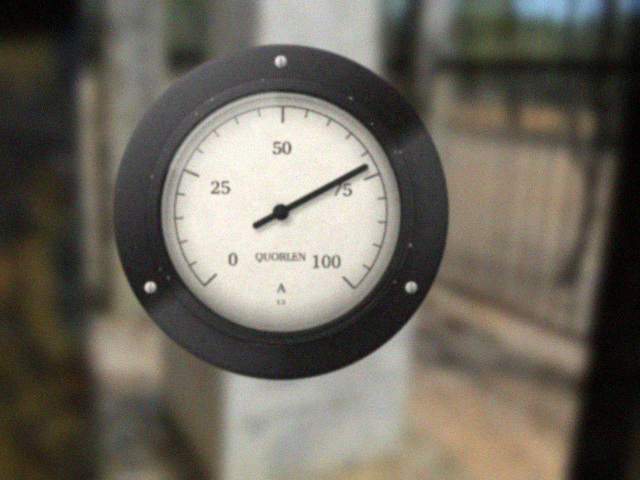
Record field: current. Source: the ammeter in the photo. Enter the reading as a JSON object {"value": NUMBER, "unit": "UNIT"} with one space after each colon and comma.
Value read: {"value": 72.5, "unit": "A"}
